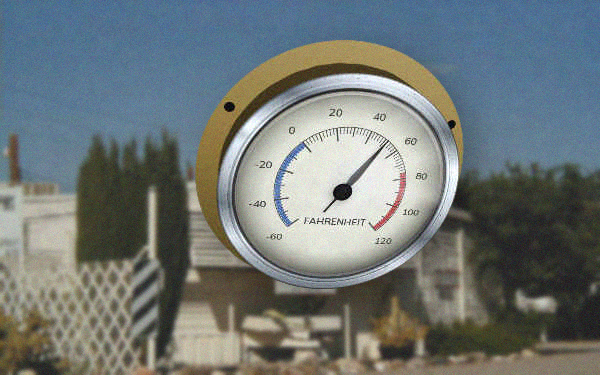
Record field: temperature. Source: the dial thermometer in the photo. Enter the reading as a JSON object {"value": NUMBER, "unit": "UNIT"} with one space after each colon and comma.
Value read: {"value": 50, "unit": "°F"}
